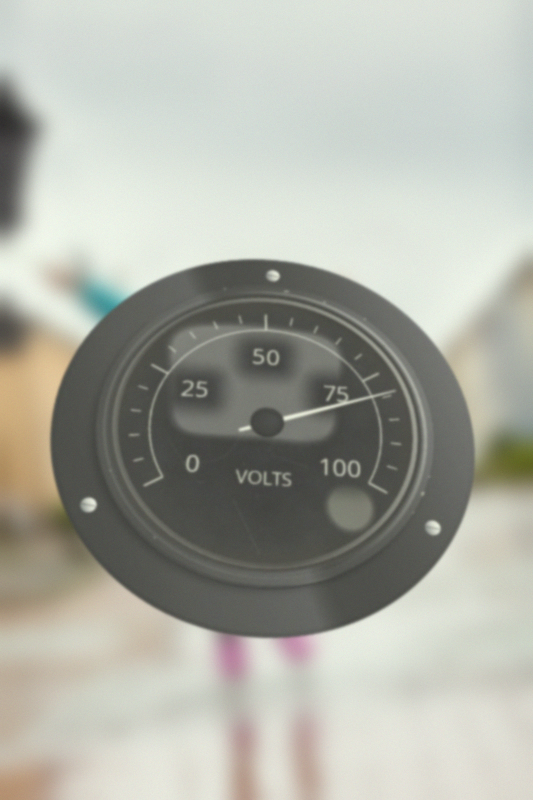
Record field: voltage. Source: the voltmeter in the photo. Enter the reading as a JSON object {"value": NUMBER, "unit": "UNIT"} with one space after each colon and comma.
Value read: {"value": 80, "unit": "V"}
